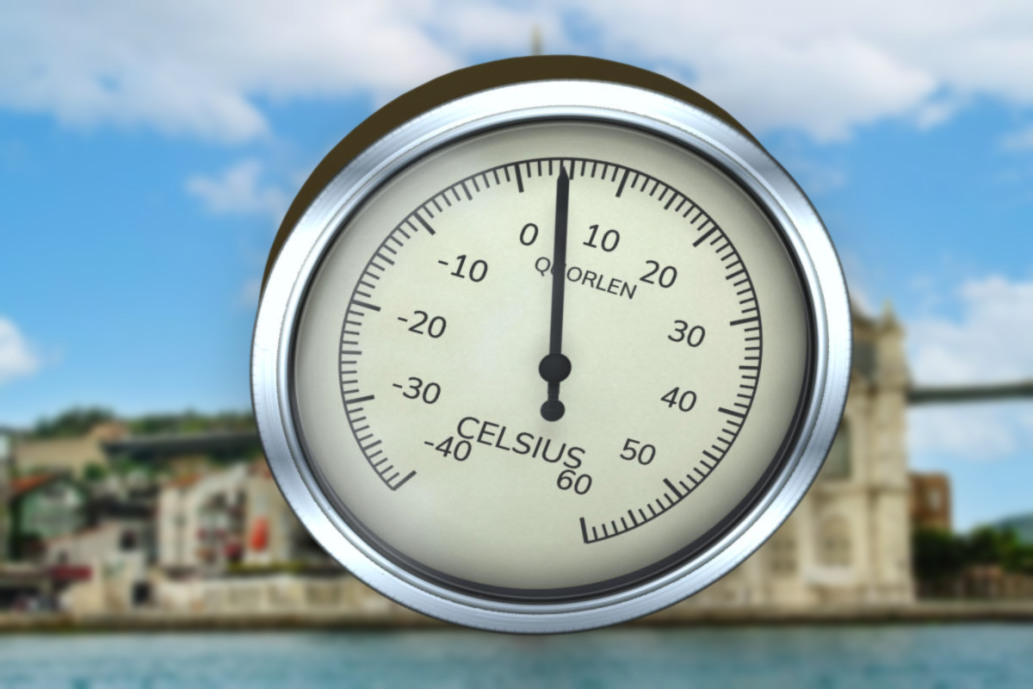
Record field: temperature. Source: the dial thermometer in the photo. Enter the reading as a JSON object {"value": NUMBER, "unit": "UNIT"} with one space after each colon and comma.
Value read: {"value": 4, "unit": "°C"}
